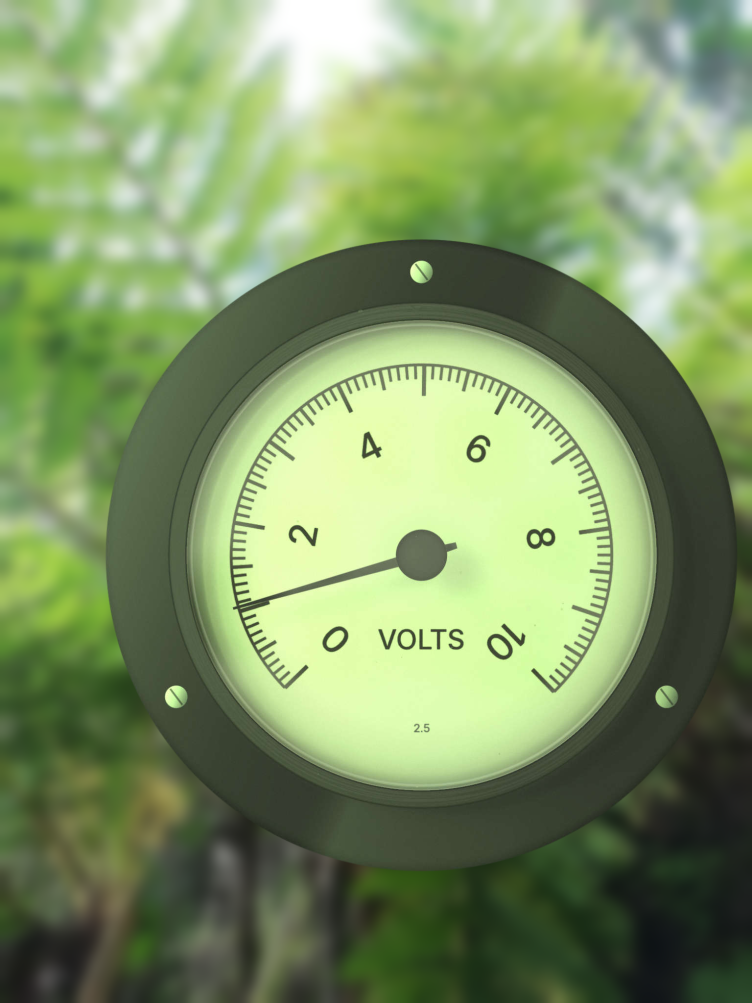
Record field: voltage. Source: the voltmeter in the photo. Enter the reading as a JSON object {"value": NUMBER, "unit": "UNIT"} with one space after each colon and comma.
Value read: {"value": 1.05, "unit": "V"}
